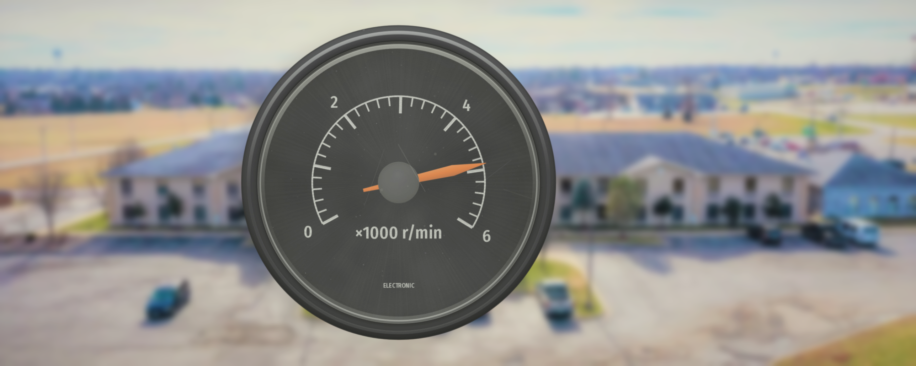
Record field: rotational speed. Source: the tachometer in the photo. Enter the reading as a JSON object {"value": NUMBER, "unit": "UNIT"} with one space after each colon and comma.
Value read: {"value": 4900, "unit": "rpm"}
